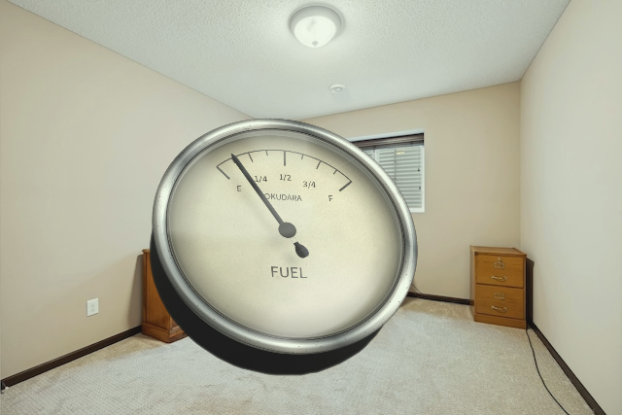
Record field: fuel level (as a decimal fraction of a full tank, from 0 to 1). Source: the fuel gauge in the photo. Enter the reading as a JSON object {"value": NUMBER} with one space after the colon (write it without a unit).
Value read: {"value": 0.125}
